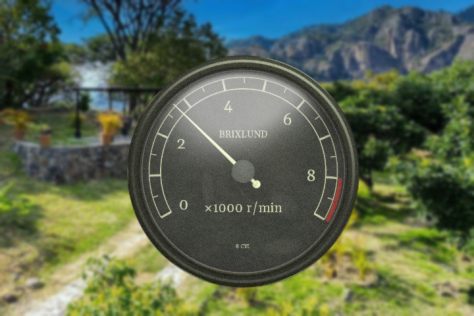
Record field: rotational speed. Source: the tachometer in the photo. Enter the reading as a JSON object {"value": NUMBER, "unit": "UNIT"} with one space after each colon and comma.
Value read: {"value": 2750, "unit": "rpm"}
